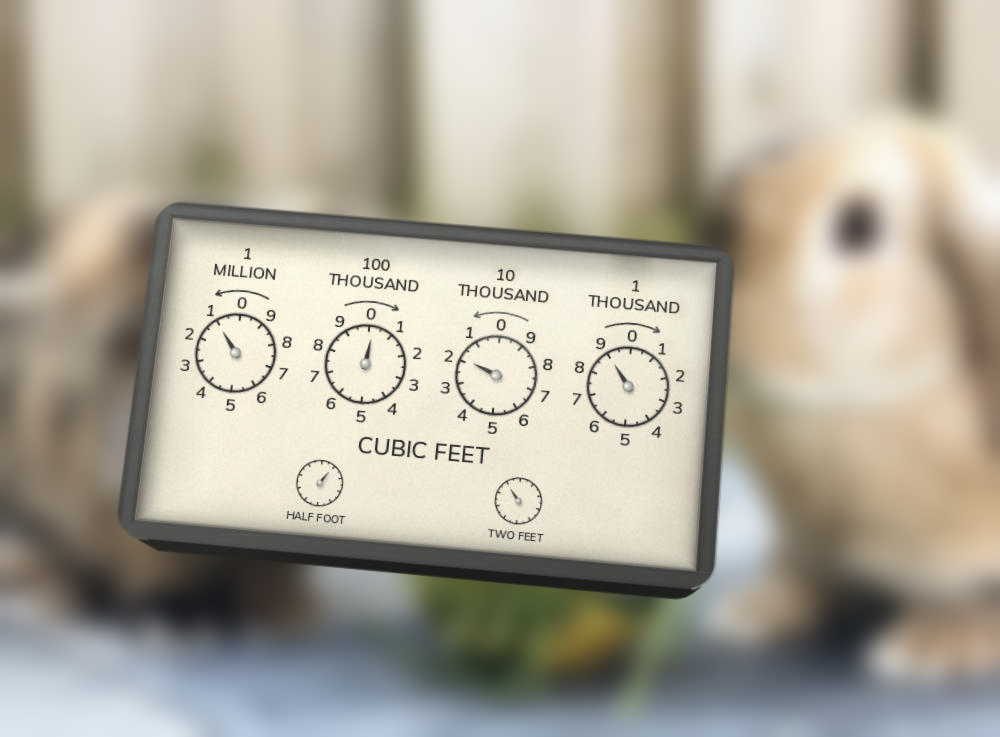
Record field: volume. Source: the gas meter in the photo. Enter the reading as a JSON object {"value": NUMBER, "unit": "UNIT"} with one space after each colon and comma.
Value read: {"value": 101900, "unit": "ft³"}
